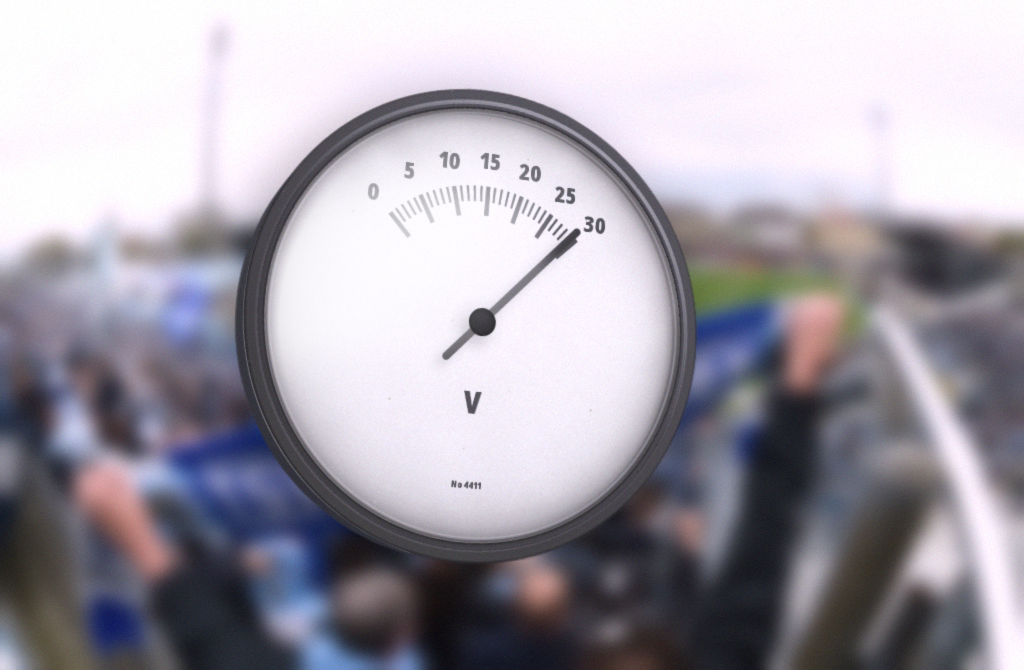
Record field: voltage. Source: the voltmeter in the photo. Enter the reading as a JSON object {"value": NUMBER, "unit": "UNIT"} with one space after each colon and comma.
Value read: {"value": 29, "unit": "V"}
